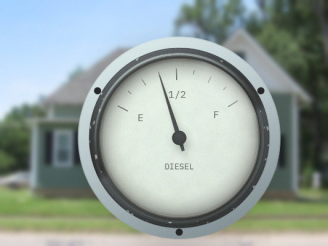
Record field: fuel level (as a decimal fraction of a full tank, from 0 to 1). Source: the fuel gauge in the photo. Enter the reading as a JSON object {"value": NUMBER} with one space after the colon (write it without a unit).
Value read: {"value": 0.375}
